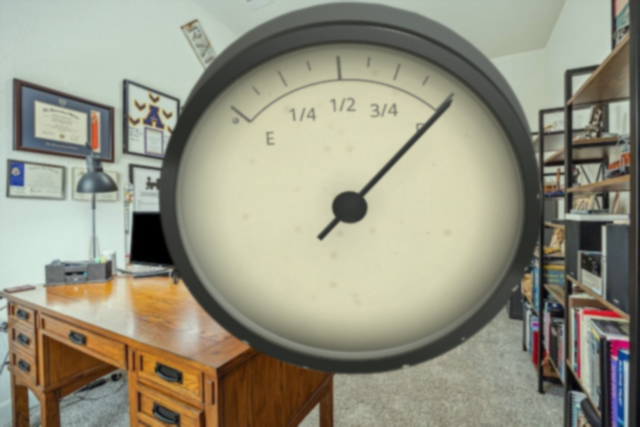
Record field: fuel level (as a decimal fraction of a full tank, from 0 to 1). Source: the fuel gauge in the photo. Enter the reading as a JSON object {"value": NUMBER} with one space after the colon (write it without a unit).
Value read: {"value": 1}
